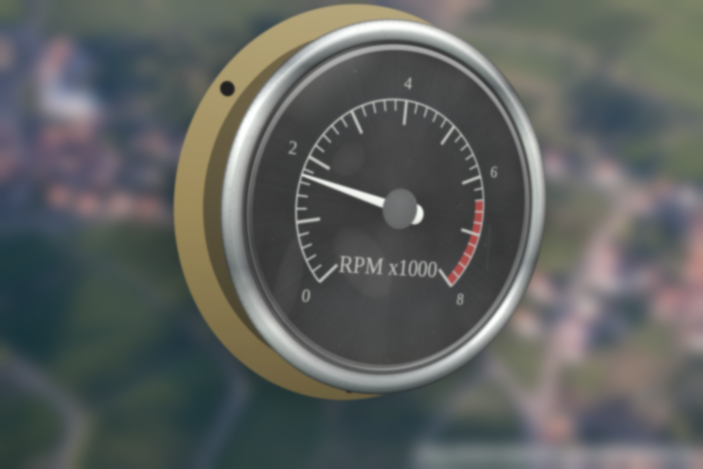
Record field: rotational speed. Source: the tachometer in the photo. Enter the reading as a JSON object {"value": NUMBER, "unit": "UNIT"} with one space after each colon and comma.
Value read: {"value": 1700, "unit": "rpm"}
